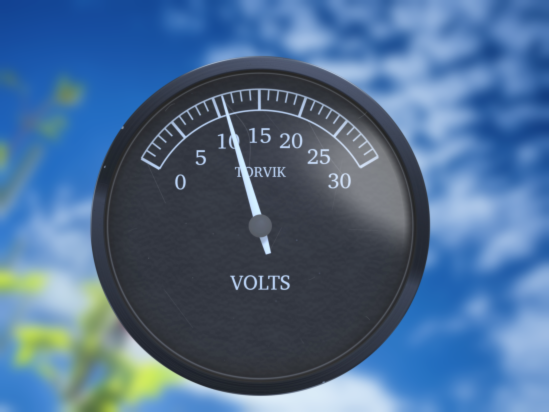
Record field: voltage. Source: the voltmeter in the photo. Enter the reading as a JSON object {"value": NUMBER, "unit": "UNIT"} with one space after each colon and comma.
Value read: {"value": 11, "unit": "V"}
